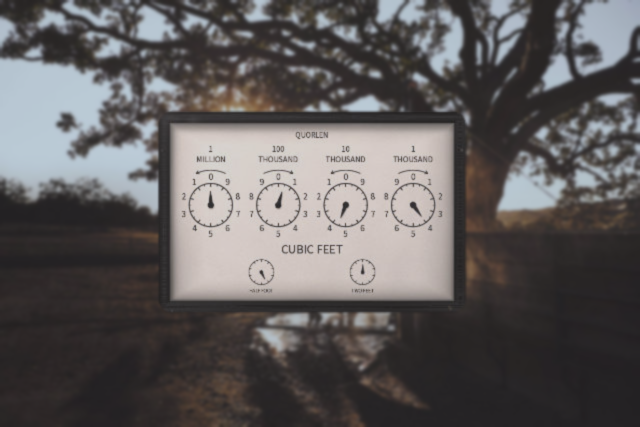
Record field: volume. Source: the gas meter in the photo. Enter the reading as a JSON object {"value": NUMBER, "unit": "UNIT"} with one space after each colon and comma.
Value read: {"value": 4400, "unit": "ft³"}
